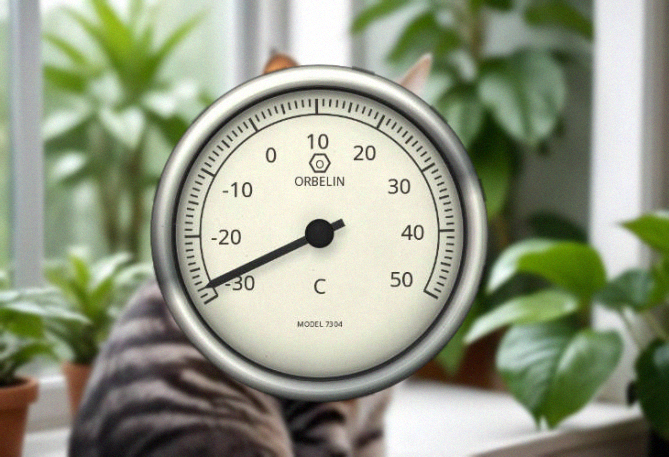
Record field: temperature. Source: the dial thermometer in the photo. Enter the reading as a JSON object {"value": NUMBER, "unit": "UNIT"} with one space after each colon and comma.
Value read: {"value": -28, "unit": "°C"}
